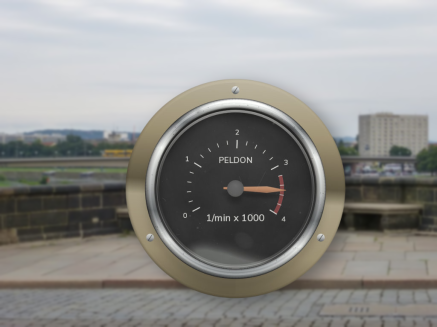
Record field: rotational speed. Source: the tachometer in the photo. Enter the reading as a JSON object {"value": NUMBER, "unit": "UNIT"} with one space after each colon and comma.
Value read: {"value": 3500, "unit": "rpm"}
